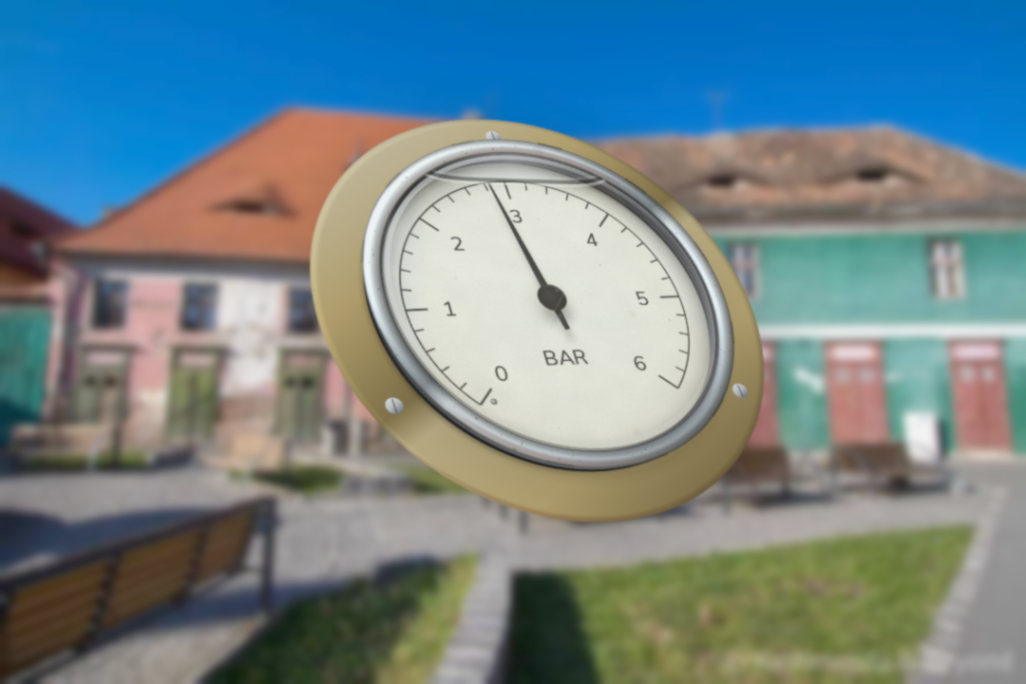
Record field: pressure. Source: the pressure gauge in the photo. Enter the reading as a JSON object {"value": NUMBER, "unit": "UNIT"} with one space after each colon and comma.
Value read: {"value": 2.8, "unit": "bar"}
